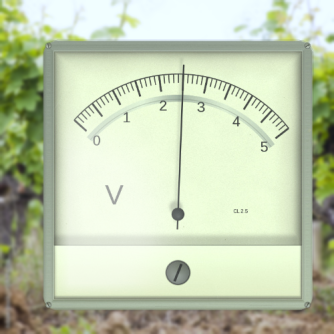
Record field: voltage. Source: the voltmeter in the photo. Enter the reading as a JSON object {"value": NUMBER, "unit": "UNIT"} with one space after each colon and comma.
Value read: {"value": 2.5, "unit": "V"}
